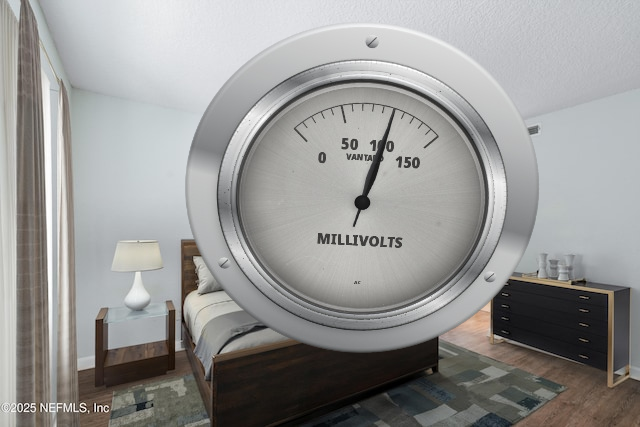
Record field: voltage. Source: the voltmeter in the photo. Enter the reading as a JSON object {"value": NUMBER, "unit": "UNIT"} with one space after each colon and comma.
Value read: {"value": 100, "unit": "mV"}
